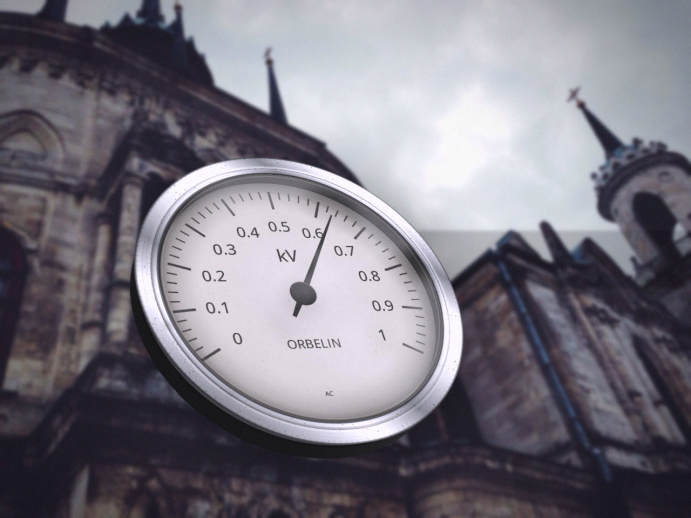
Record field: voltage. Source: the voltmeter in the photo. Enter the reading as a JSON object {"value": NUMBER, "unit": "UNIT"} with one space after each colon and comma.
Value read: {"value": 0.63, "unit": "kV"}
